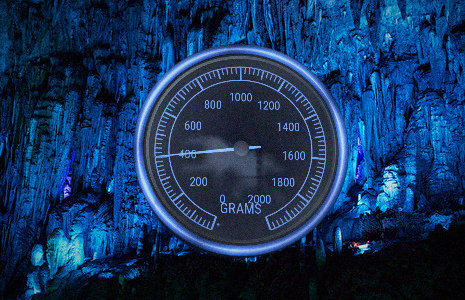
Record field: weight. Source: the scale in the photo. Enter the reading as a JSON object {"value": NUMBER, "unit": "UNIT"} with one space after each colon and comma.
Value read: {"value": 400, "unit": "g"}
